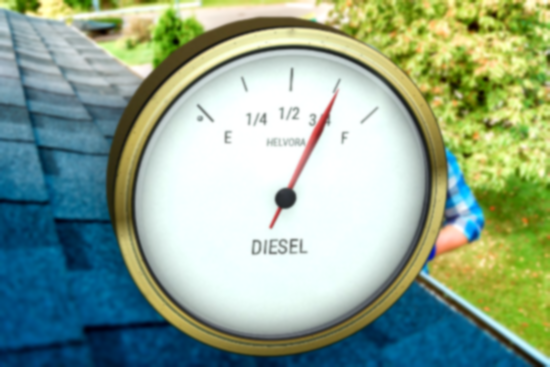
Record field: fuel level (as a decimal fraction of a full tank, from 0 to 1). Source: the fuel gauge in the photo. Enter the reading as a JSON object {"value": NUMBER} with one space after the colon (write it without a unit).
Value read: {"value": 0.75}
